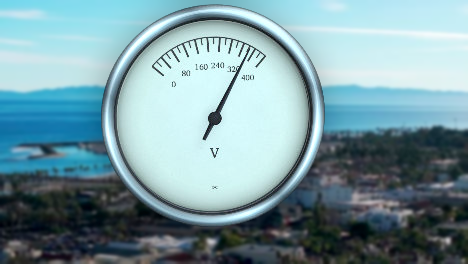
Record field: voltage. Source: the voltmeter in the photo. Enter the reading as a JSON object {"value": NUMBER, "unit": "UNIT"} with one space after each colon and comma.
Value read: {"value": 340, "unit": "V"}
